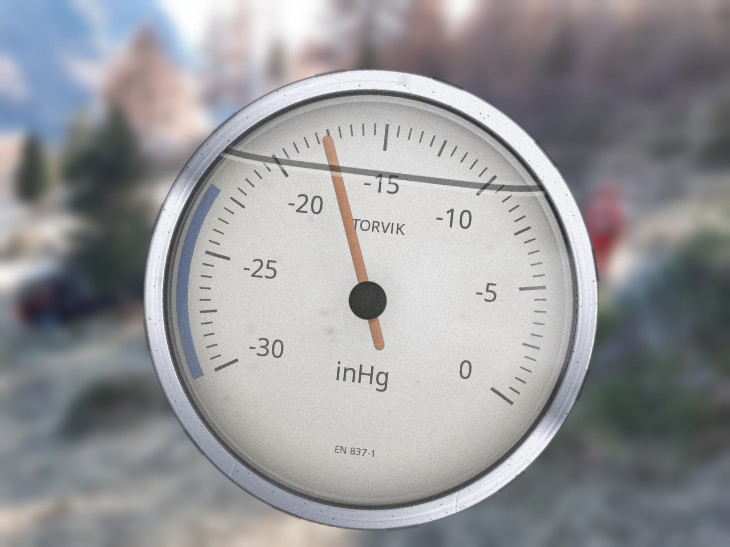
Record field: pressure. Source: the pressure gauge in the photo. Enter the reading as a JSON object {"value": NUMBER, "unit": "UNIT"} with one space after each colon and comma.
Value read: {"value": -17.5, "unit": "inHg"}
